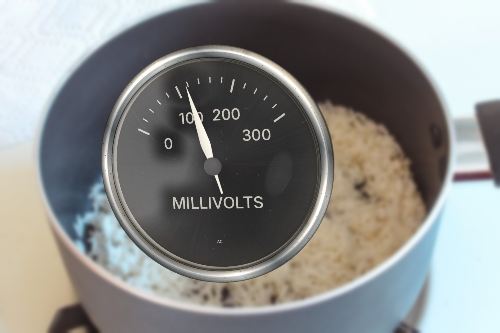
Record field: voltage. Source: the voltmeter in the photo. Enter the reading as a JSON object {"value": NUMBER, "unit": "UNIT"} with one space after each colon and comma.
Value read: {"value": 120, "unit": "mV"}
